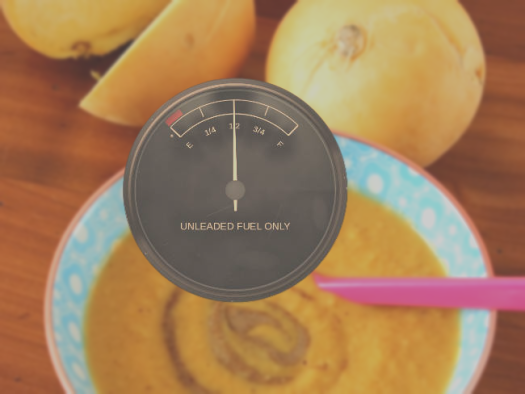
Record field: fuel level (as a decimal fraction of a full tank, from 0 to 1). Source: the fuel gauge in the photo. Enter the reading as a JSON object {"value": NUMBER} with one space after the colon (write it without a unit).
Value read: {"value": 0.5}
